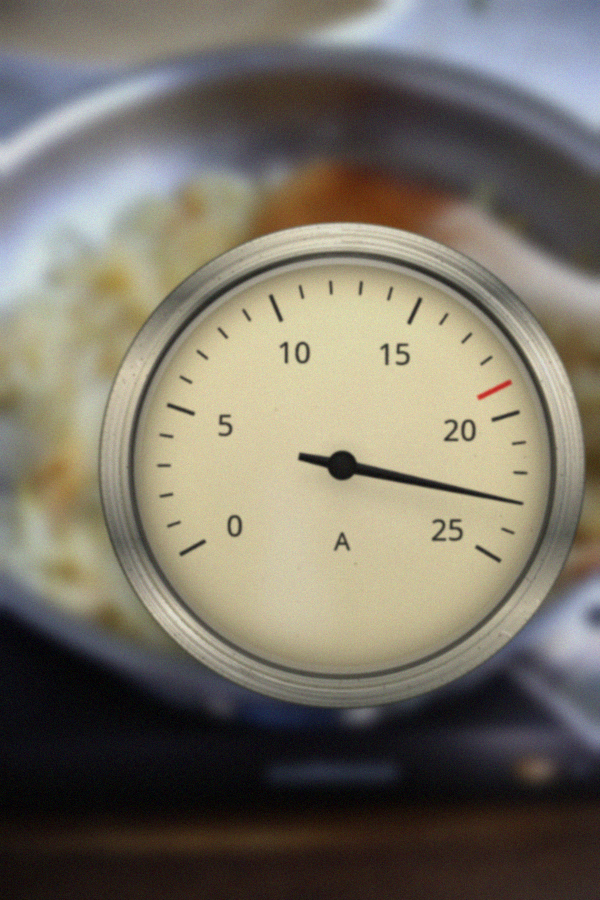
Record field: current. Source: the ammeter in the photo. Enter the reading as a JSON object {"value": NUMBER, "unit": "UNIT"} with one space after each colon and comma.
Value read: {"value": 23, "unit": "A"}
